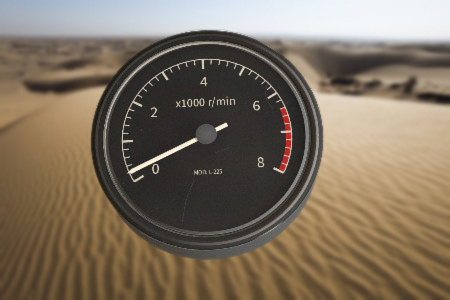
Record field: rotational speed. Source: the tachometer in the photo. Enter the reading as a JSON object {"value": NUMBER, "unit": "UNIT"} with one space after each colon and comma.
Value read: {"value": 200, "unit": "rpm"}
